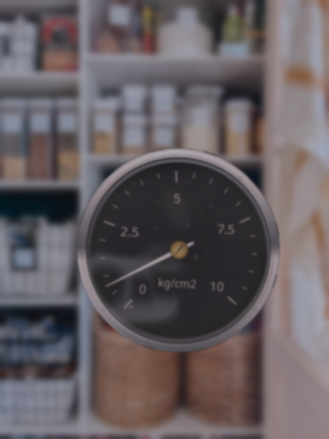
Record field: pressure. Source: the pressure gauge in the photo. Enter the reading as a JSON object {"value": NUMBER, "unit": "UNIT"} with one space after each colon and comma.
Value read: {"value": 0.75, "unit": "kg/cm²"}
